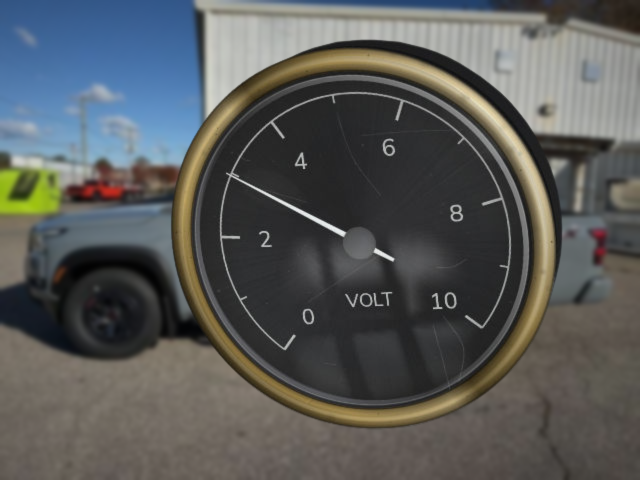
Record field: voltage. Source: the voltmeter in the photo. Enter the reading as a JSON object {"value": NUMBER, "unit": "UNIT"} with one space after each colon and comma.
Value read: {"value": 3, "unit": "V"}
